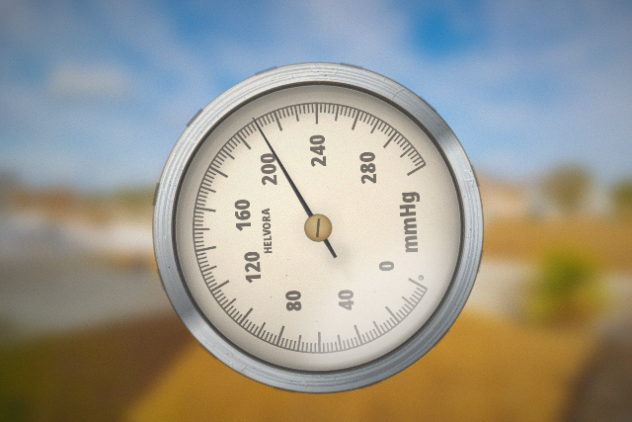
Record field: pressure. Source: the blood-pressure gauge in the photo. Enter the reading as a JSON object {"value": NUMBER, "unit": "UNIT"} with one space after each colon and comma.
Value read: {"value": 210, "unit": "mmHg"}
